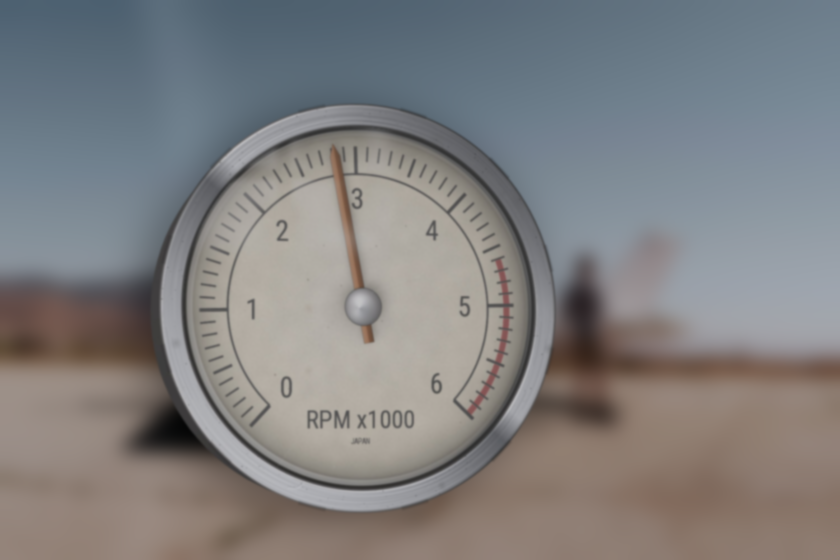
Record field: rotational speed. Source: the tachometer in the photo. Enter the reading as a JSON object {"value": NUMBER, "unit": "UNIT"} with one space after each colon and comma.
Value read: {"value": 2800, "unit": "rpm"}
